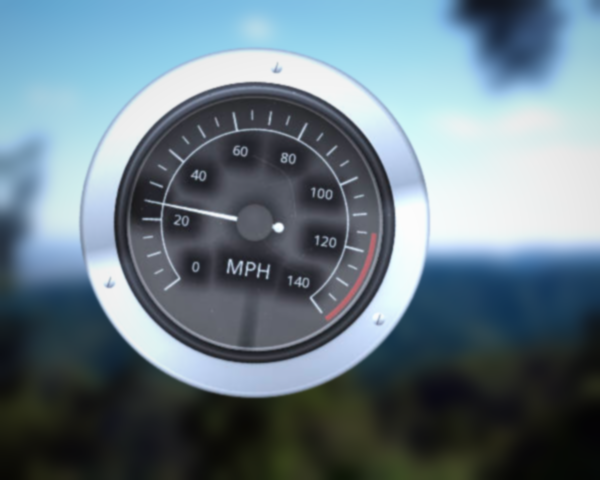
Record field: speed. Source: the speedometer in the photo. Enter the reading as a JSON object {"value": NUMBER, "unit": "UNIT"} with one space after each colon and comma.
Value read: {"value": 25, "unit": "mph"}
